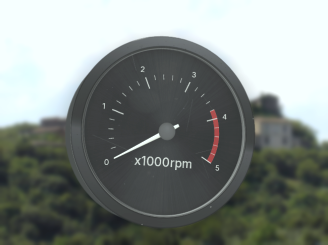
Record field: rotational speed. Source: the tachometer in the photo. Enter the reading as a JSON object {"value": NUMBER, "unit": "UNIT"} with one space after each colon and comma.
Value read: {"value": 0, "unit": "rpm"}
